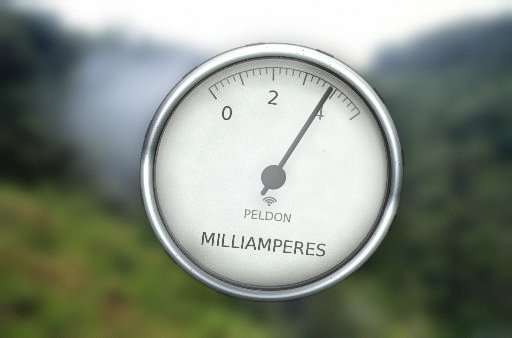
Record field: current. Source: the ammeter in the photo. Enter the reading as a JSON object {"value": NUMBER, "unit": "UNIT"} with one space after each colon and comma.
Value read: {"value": 3.8, "unit": "mA"}
